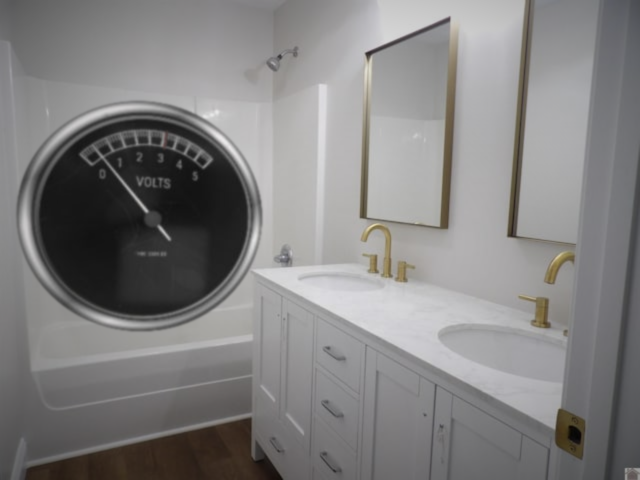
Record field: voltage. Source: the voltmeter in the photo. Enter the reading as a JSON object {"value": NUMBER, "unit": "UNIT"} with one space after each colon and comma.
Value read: {"value": 0.5, "unit": "V"}
